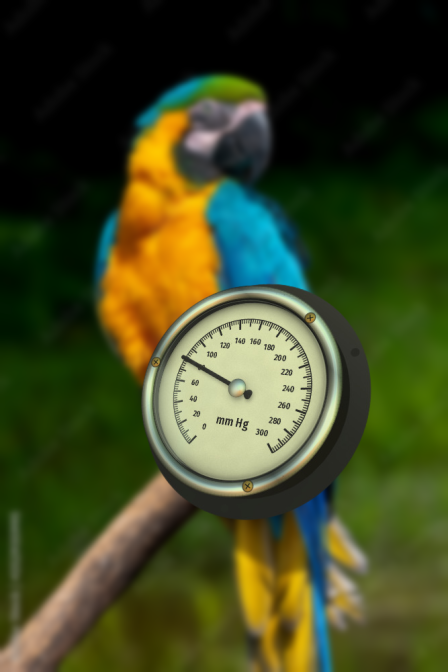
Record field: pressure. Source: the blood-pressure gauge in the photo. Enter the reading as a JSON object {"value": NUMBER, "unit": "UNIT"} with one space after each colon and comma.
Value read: {"value": 80, "unit": "mmHg"}
